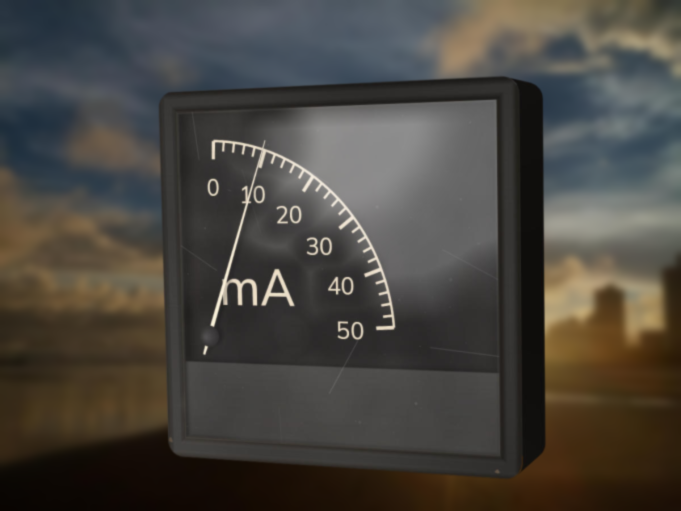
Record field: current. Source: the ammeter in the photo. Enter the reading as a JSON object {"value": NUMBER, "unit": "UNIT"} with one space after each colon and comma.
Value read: {"value": 10, "unit": "mA"}
